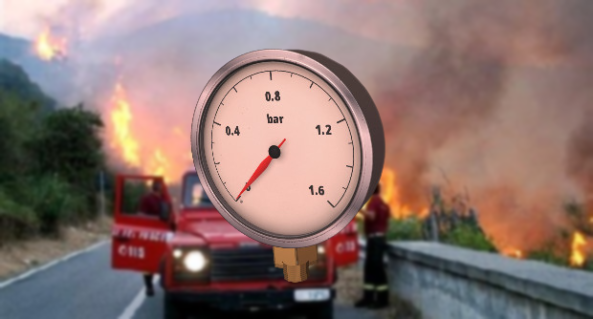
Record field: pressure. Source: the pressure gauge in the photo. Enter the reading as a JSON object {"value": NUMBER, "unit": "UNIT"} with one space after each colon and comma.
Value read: {"value": 0, "unit": "bar"}
